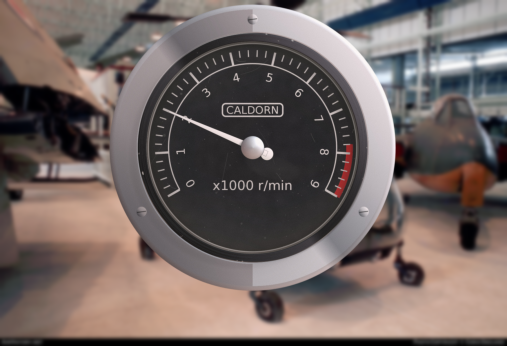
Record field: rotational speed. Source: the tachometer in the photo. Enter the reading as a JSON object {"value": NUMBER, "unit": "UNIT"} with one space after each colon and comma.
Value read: {"value": 2000, "unit": "rpm"}
